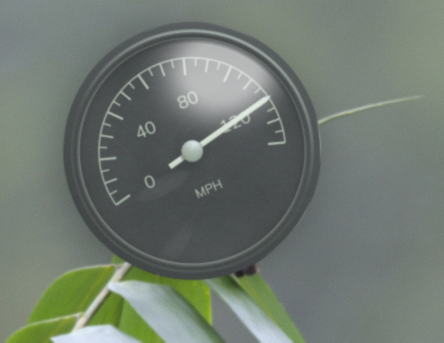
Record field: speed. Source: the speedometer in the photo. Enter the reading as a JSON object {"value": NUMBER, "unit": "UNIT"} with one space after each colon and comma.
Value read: {"value": 120, "unit": "mph"}
